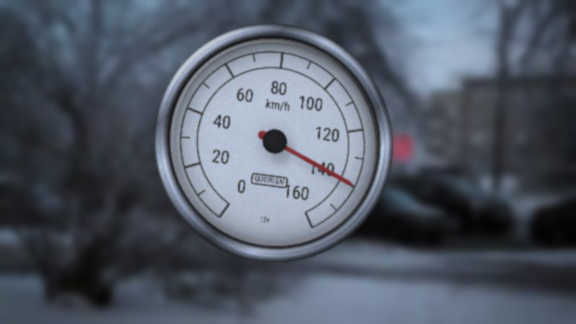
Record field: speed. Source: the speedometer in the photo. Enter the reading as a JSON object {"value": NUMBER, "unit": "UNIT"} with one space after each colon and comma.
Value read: {"value": 140, "unit": "km/h"}
